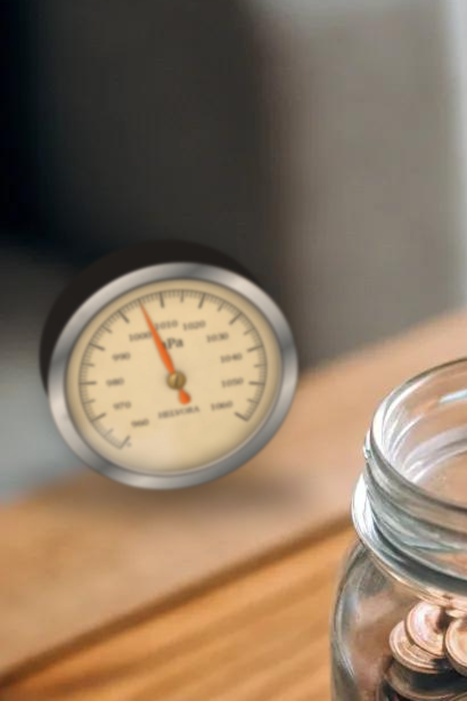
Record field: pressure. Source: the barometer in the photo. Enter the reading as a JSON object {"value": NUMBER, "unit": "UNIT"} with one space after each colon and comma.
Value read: {"value": 1005, "unit": "hPa"}
